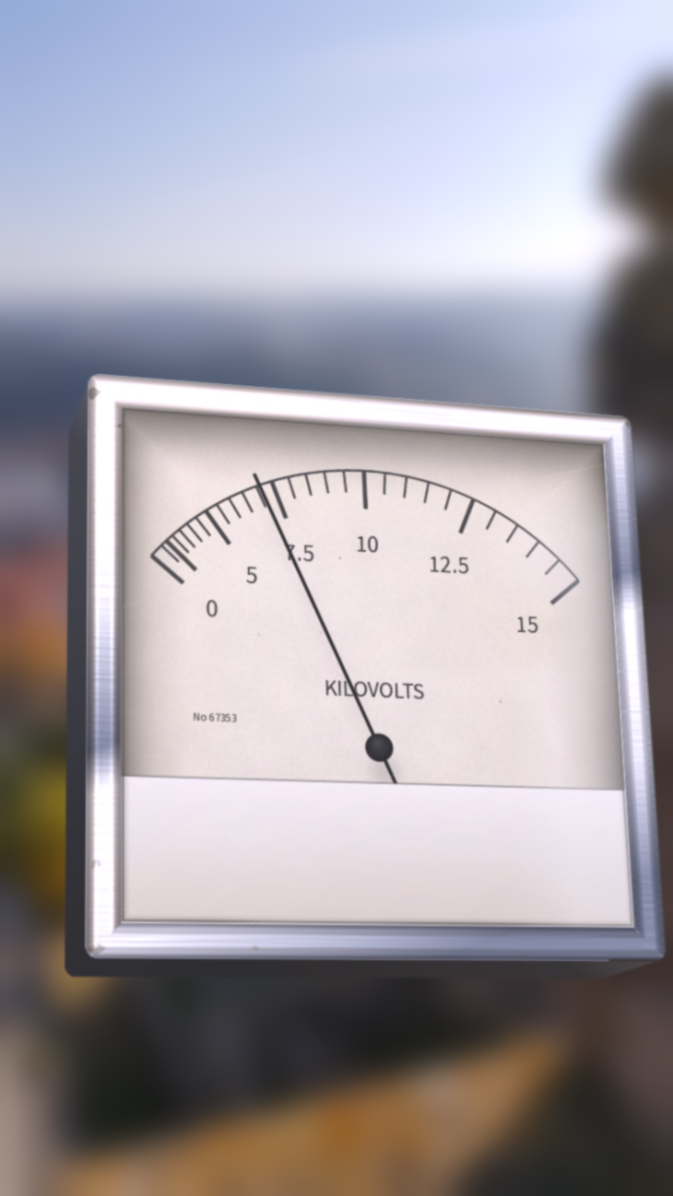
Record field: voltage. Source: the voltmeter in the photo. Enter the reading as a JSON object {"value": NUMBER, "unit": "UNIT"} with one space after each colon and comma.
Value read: {"value": 7, "unit": "kV"}
